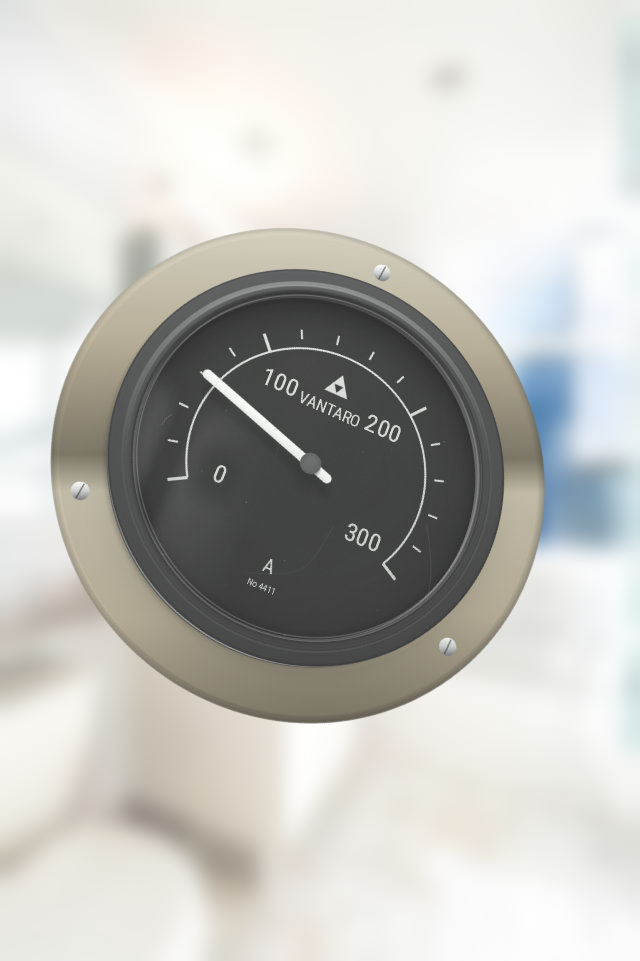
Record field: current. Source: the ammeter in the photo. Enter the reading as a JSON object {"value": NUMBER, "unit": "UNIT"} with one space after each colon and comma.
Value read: {"value": 60, "unit": "A"}
